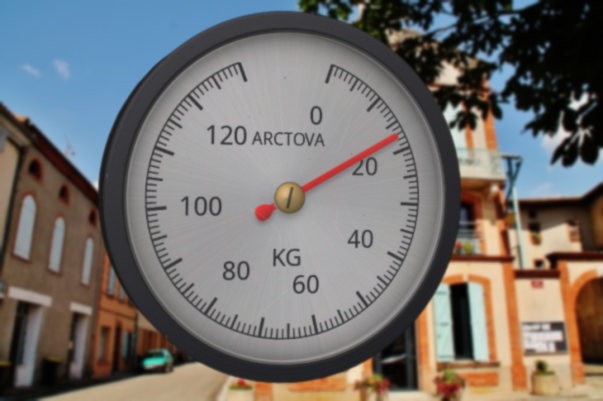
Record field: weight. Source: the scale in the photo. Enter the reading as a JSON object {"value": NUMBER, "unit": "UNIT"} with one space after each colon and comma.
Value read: {"value": 17, "unit": "kg"}
